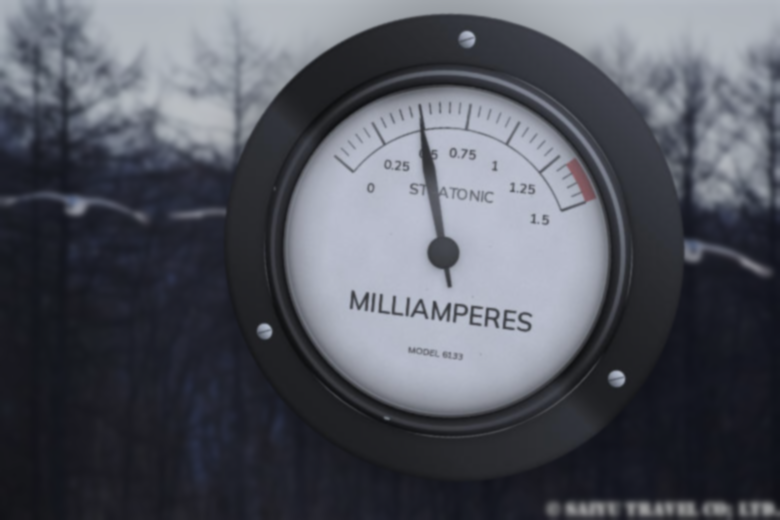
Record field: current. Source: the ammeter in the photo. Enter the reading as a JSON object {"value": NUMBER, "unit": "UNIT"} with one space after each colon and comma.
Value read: {"value": 0.5, "unit": "mA"}
